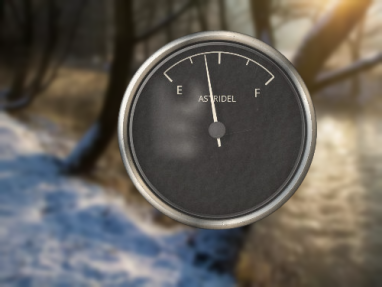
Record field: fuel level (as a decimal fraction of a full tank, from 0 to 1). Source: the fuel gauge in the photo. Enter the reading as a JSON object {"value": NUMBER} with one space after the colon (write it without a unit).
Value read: {"value": 0.375}
